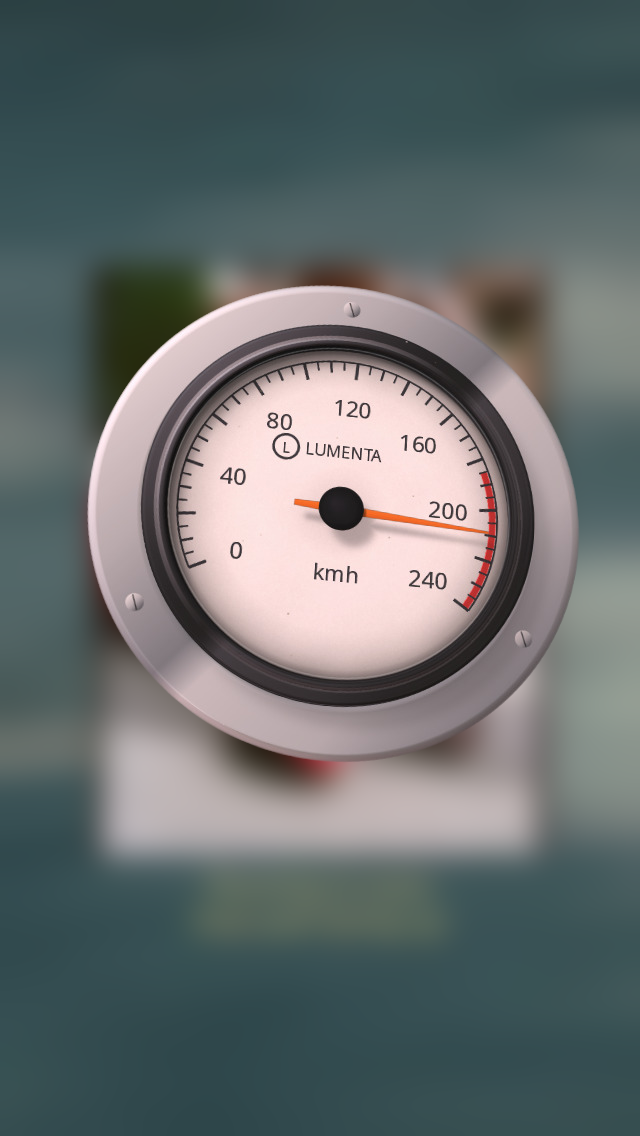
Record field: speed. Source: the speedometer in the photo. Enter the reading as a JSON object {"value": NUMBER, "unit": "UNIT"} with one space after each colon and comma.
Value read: {"value": 210, "unit": "km/h"}
